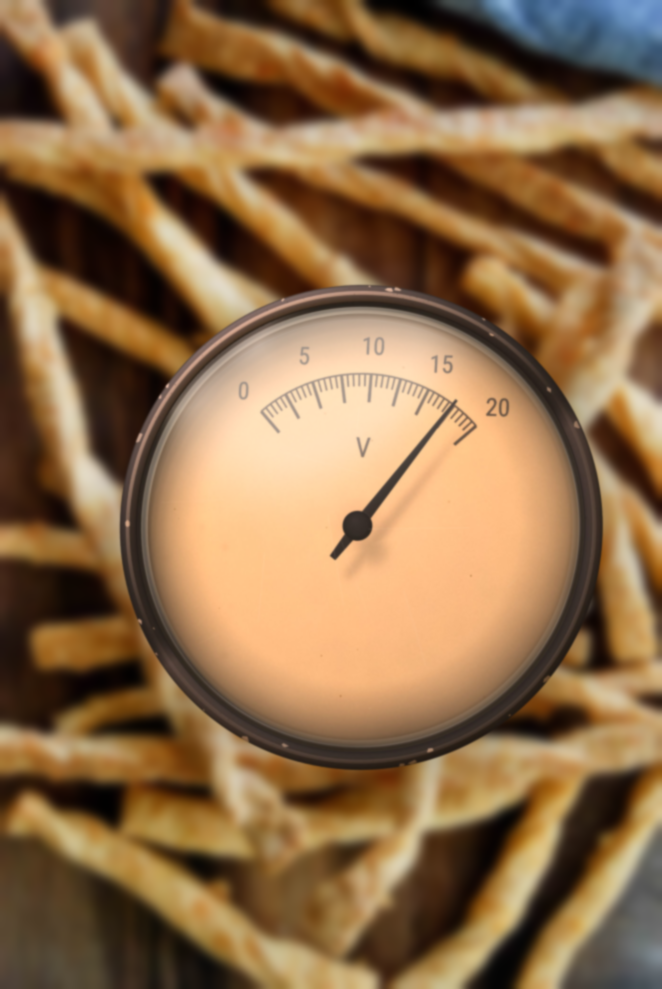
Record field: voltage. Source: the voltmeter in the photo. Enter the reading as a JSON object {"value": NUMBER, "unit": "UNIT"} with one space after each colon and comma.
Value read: {"value": 17.5, "unit": "V"}
